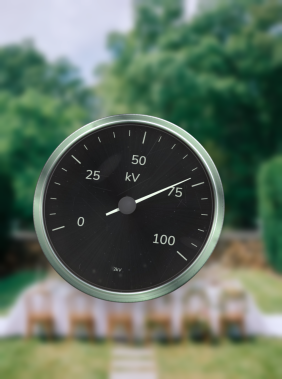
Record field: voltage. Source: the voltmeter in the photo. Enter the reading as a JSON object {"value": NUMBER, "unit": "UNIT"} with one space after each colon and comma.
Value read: {"value": 72.5, "unit": "kV"}
